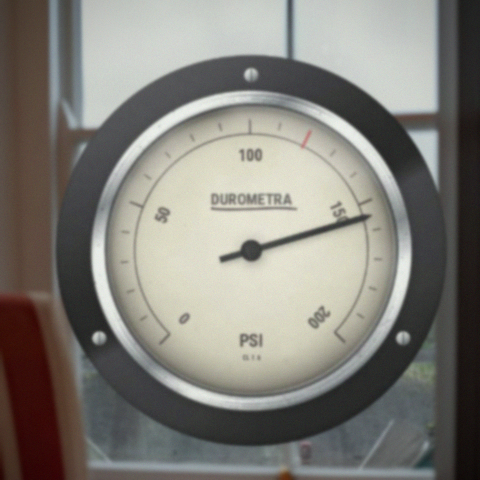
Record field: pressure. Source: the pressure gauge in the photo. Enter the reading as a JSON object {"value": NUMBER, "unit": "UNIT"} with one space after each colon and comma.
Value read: {"value": 155, "unit": "psi"}
